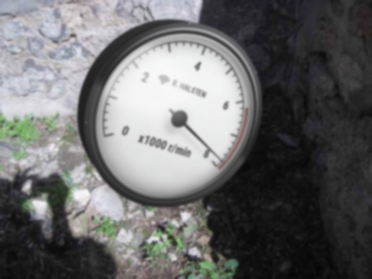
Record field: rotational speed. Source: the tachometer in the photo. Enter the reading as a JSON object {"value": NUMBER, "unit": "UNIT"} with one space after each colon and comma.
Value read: {"value": 7800, "unit": "rpm"}
